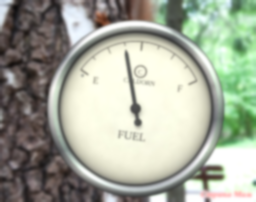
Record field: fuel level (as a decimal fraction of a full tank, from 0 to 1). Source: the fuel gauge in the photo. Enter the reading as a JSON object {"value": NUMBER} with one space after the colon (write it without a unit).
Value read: {"value": 0.375}
